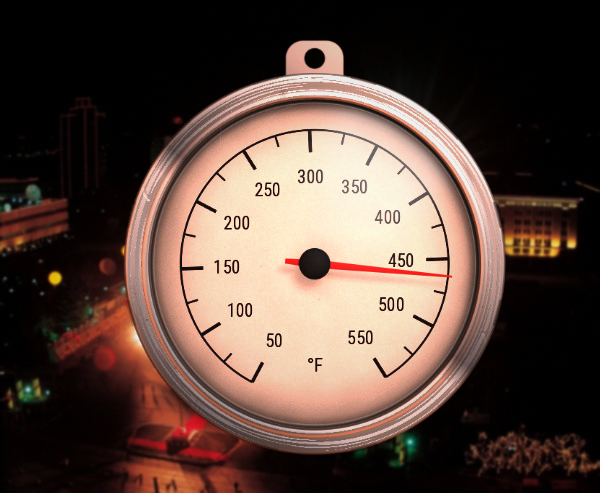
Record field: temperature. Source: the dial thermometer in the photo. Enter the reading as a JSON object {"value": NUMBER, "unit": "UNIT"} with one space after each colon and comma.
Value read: {"value": 462.5, "unit": "°F"}
